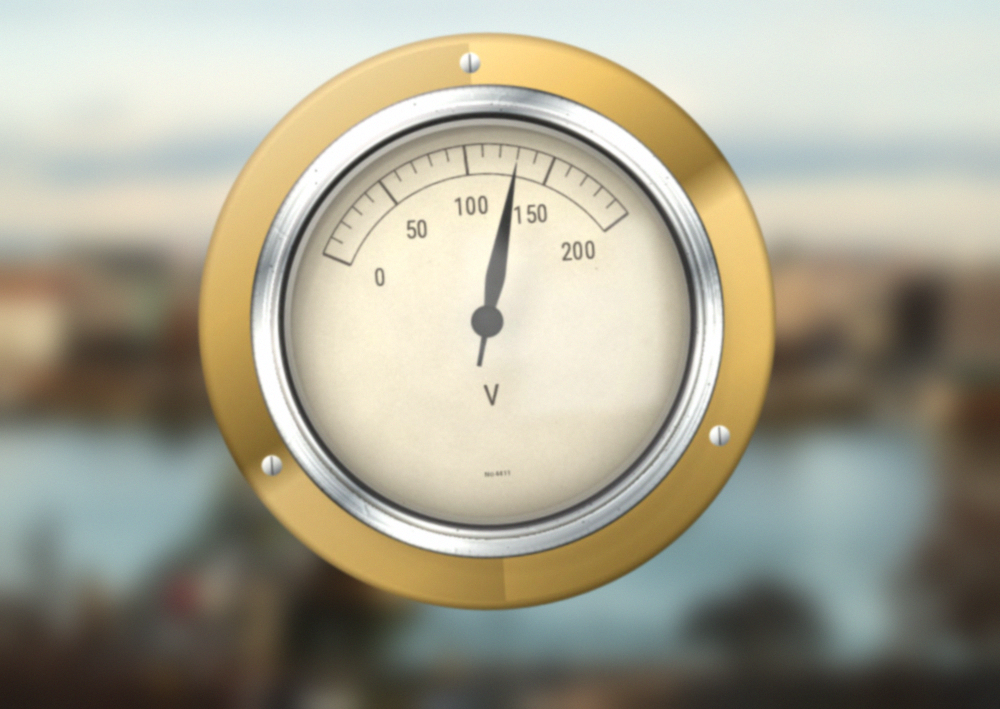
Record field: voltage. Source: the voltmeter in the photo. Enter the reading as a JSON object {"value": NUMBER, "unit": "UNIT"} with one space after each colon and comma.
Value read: {"value": 130, "unit": "V"}
